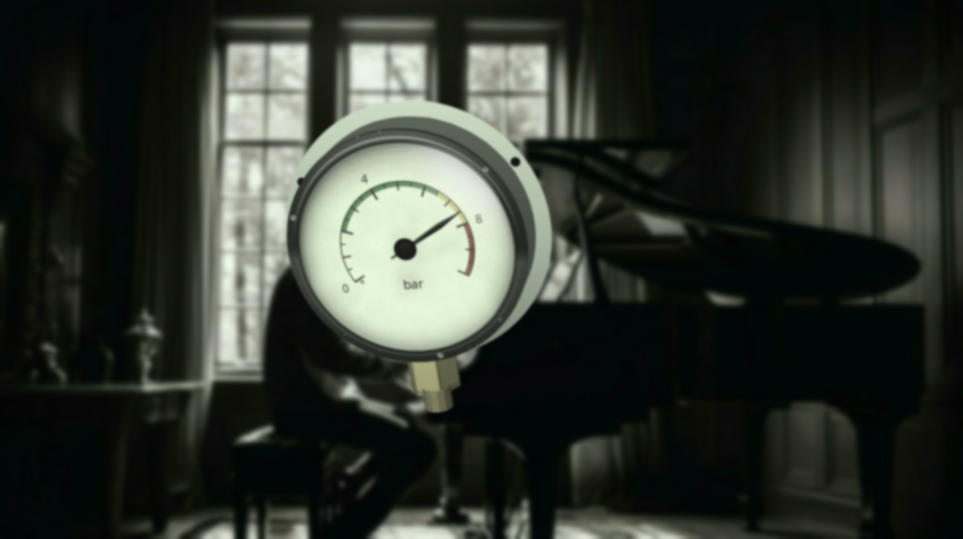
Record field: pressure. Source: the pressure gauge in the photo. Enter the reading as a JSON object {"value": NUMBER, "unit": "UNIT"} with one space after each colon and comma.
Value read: {"value": 7.5, "unit": "bar"}
